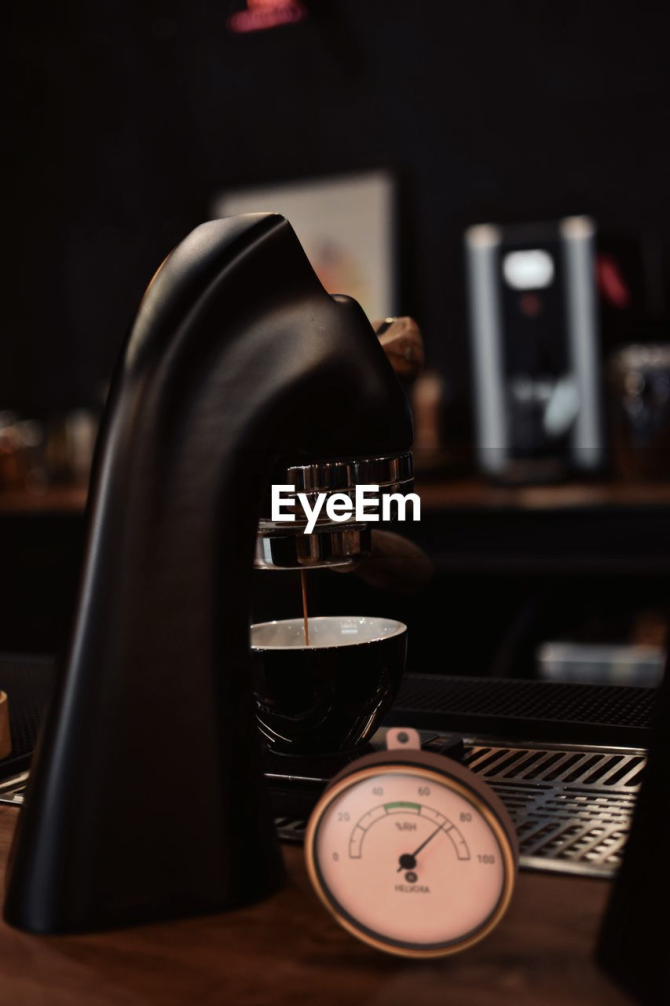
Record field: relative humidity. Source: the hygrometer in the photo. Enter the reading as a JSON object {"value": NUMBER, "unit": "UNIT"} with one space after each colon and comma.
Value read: {"value": 75, "unit": "%"}
